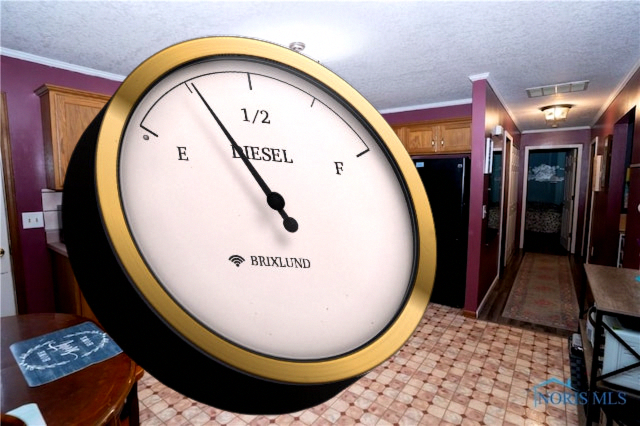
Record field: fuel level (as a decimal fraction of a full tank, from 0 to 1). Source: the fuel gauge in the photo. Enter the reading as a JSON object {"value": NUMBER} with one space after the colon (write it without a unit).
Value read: {"value": 0.25}
